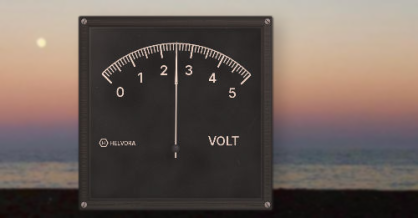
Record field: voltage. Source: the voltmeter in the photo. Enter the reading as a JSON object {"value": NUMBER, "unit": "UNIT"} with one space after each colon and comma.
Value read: {"value": 2.5, "unit": "V"}
